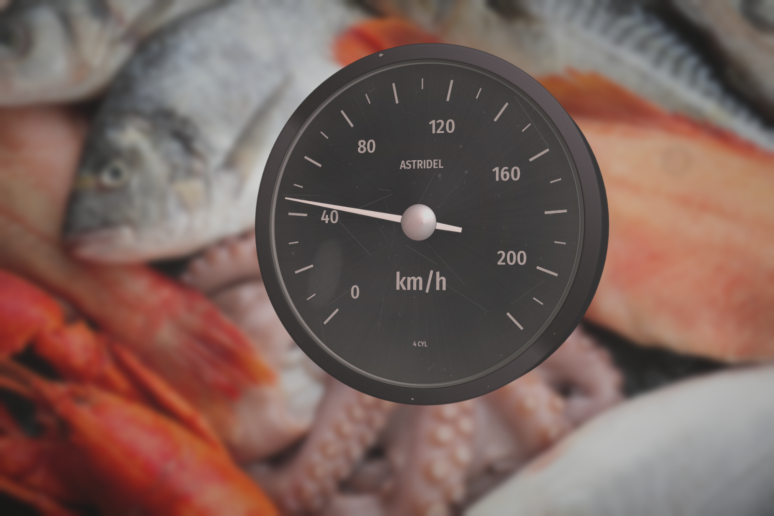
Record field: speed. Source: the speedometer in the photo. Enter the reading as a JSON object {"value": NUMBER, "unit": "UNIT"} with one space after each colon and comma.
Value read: {"value": 45, "unit": "km/h"}
